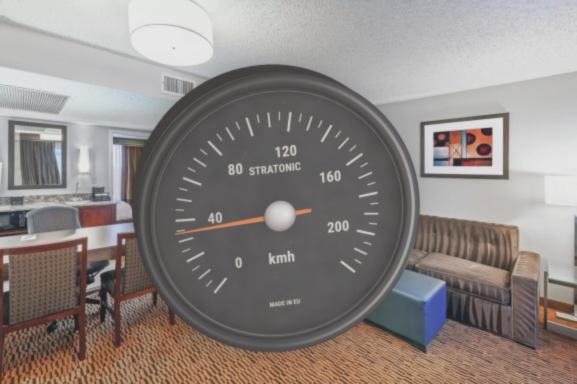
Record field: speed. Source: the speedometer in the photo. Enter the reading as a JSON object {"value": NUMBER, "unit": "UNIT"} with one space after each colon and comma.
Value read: {"value": 35, "unit": "km/h"}
